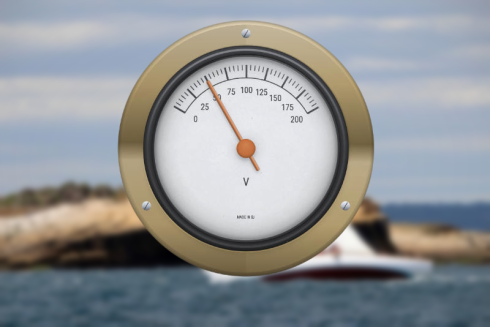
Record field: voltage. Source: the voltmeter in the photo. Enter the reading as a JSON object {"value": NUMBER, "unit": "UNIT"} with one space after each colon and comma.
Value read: {"value": 50, "unit": "V"}
